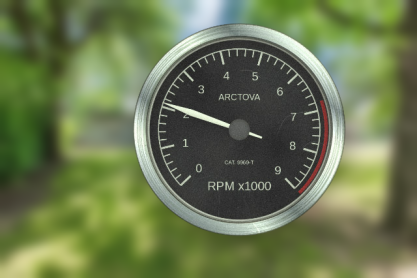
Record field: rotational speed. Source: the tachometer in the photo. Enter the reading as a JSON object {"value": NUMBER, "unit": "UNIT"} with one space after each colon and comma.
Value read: {"value": 2100, "unit": "rpm"}
